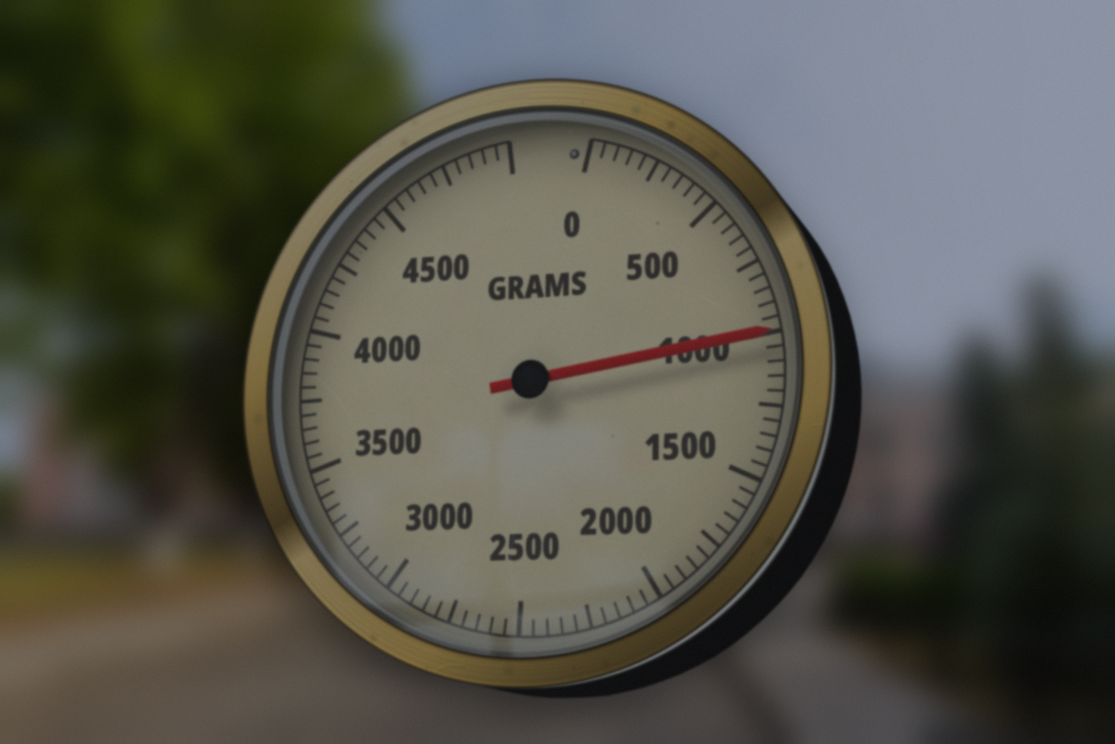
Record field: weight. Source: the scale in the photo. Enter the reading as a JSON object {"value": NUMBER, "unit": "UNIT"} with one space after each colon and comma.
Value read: {"value": 1000, "unit": "g"}
